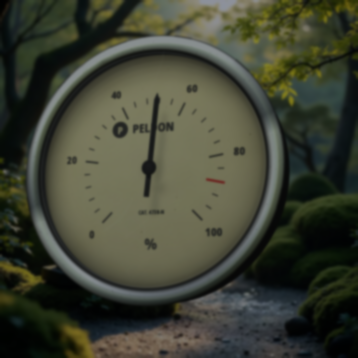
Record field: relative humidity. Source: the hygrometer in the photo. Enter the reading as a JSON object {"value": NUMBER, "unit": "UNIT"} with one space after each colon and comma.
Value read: {"value": 52, "unit": "%"}
